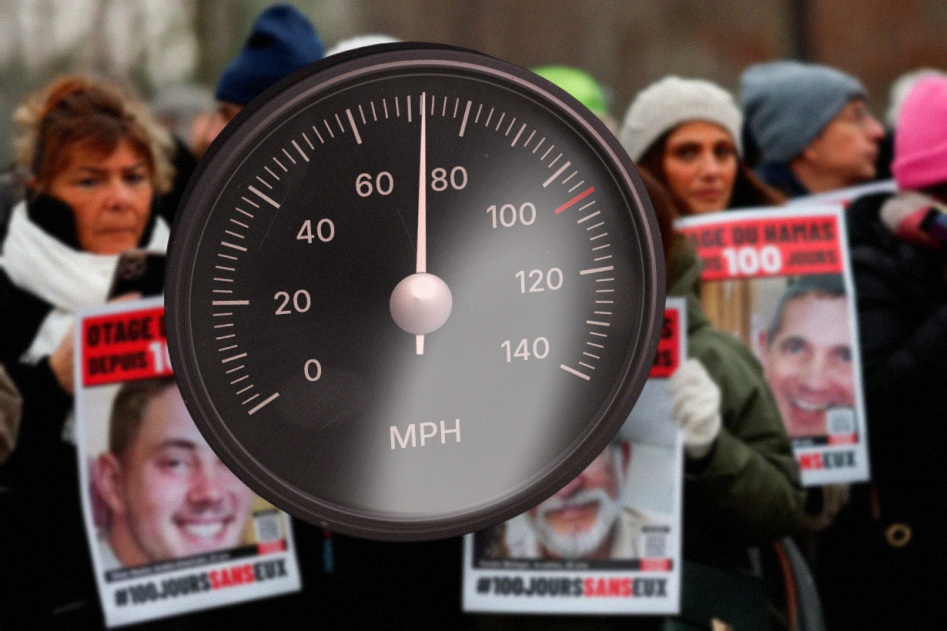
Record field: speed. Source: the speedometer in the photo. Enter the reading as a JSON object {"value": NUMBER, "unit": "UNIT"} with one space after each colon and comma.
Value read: {"value": 72, "unit": "mph"}
